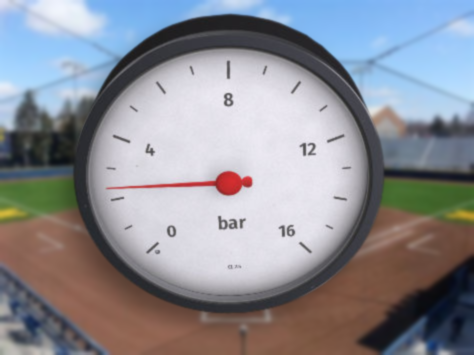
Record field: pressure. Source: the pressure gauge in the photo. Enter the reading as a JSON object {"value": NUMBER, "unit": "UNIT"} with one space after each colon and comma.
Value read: {"value": 2.5, "unit": "bar"}
